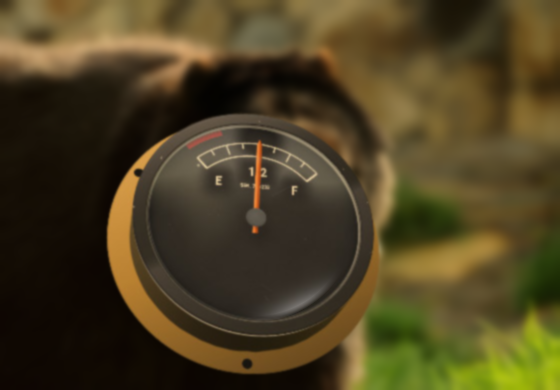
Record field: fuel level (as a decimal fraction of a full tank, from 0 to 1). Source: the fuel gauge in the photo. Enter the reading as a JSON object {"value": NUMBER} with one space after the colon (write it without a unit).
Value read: {"value": 0.5}
